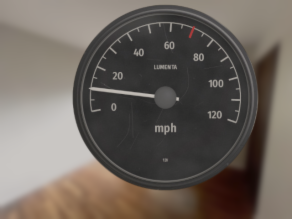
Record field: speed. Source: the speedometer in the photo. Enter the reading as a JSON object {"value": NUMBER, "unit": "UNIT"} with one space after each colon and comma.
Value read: {"value": 10, "unit": "mph"}
